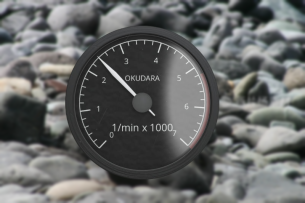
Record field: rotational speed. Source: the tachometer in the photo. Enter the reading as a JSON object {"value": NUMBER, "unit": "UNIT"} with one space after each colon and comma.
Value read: {"value": 2400, "unit": "rpm"}
